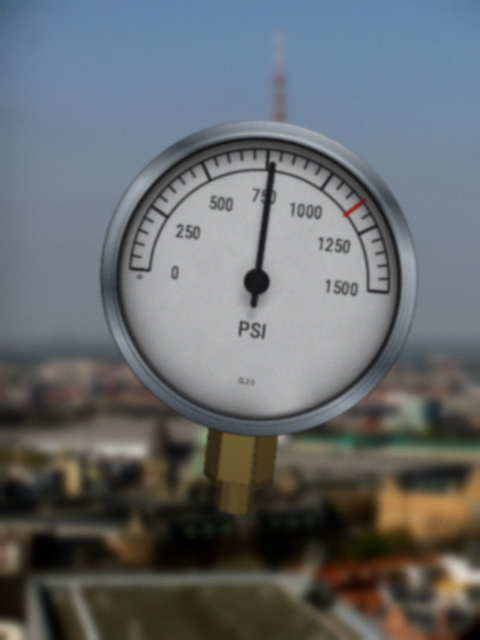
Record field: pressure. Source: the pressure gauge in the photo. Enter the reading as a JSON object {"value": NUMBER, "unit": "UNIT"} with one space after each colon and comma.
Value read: {"value": 775, "unit": "psi"}
